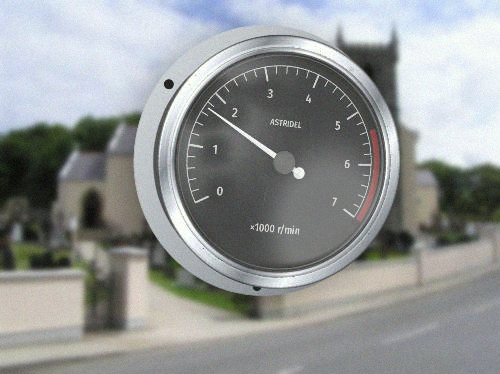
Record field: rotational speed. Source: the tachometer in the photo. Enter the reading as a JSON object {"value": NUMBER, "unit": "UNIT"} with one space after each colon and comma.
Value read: {"value": 1700, "unit": "rpm"}
